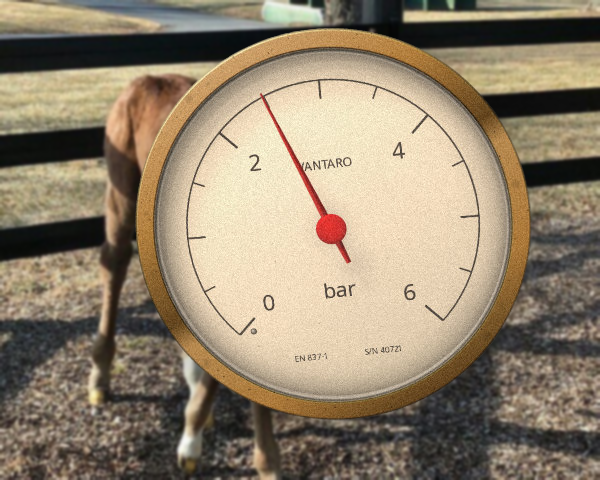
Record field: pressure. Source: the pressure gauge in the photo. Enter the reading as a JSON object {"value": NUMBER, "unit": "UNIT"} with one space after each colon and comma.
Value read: {"value": 2.5, "unit": "bar"}
